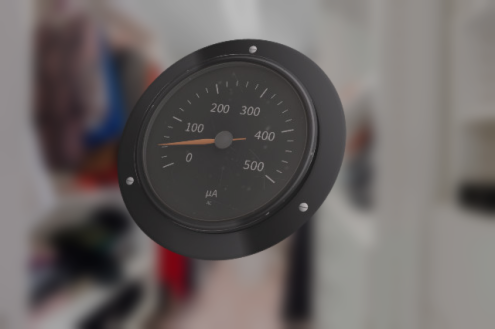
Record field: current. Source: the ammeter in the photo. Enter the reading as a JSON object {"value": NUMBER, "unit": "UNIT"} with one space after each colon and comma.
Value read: {"value": 40, "unit": "µA"}
